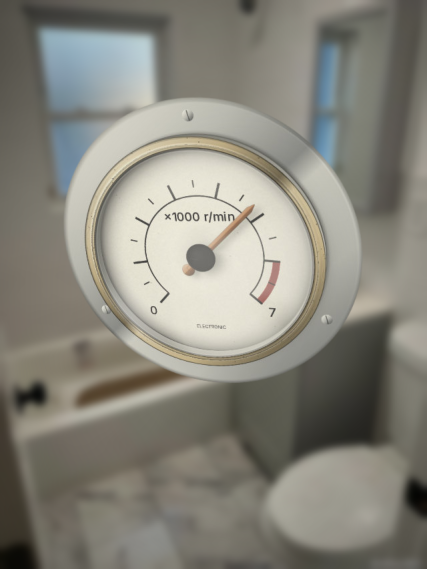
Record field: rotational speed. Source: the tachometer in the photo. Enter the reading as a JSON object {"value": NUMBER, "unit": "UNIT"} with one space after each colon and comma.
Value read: {"value": 4750, "unit": "rpm"}
